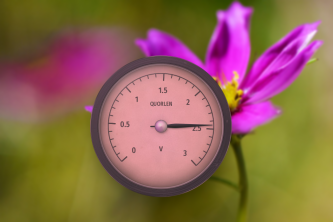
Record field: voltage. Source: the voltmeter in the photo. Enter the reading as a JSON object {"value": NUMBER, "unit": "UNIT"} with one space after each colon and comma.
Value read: {"value": 2.45, "unit": "V"}
